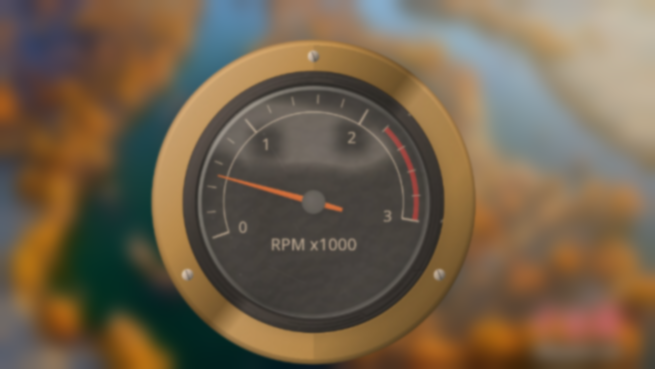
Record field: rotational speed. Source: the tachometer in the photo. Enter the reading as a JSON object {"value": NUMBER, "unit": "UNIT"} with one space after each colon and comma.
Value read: {"value": 500, "unit": "rpm"}
